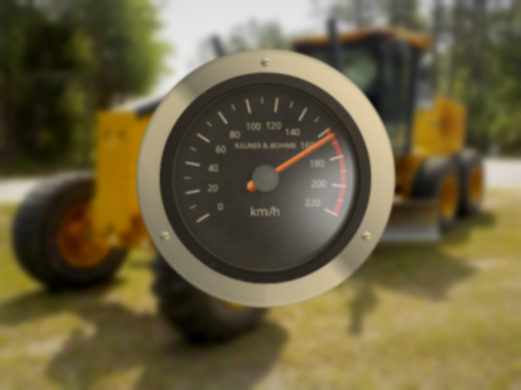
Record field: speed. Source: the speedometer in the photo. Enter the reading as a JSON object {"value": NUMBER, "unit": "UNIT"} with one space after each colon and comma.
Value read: {"value": 165, "unit": "km/h"}
